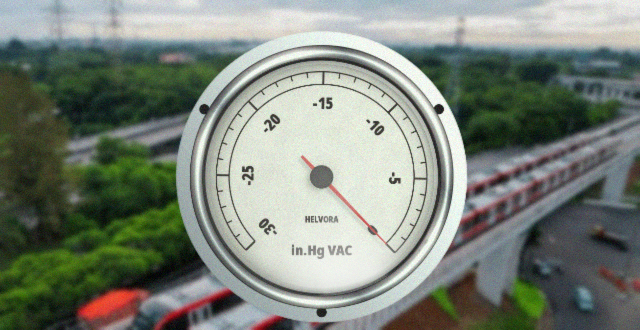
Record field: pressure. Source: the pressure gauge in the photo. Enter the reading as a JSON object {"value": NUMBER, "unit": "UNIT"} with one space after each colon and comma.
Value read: {"value": 0, "unit": "inHg"}
